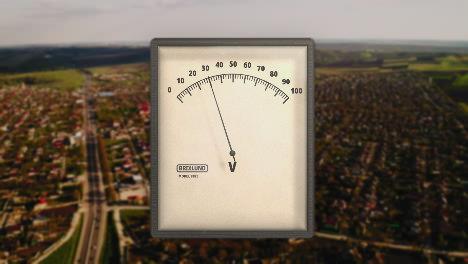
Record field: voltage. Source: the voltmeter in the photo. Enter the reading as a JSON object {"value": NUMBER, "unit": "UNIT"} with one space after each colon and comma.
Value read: {"value": 30, "unit": "V"}
